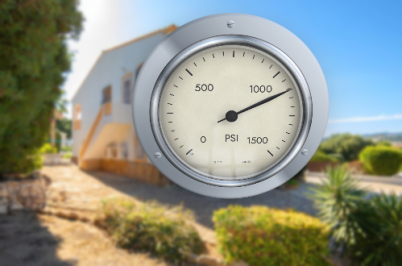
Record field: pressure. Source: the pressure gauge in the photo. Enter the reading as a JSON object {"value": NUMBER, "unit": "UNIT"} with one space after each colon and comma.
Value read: {"value": 1100, "unit": "psi"}
